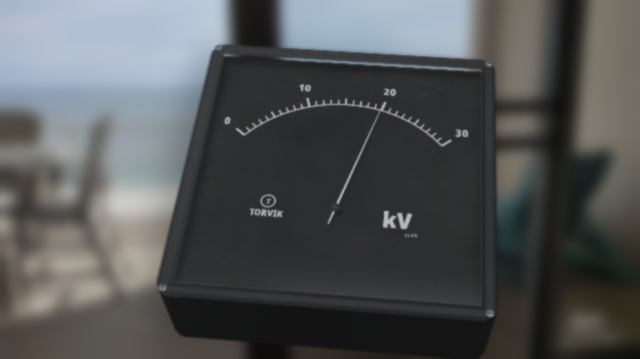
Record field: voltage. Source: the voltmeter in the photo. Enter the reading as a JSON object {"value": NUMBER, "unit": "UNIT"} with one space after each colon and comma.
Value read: {"value": 20, "unit": "kV"}
